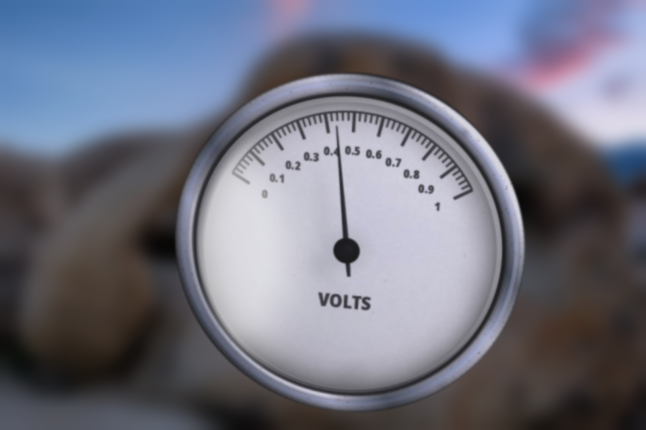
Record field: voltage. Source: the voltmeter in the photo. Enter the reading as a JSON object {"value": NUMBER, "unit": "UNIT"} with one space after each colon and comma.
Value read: {"value": 0.44, "unit": "V"}
